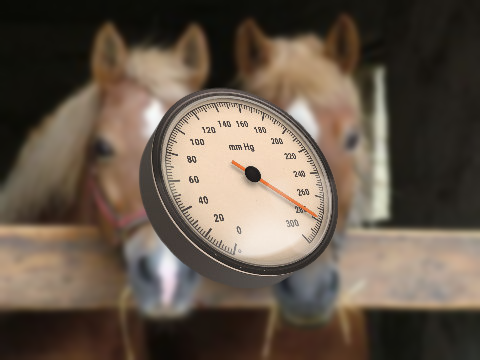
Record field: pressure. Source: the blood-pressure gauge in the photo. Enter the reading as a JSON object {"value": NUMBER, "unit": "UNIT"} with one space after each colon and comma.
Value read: {"value": 280, "unit": "mmHg"}
